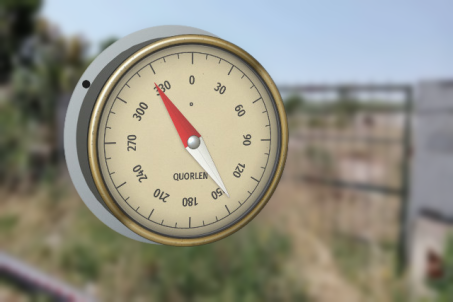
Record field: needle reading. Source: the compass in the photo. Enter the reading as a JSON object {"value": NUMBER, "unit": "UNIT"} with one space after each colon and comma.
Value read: {"value": 325, "unit": "°"}
